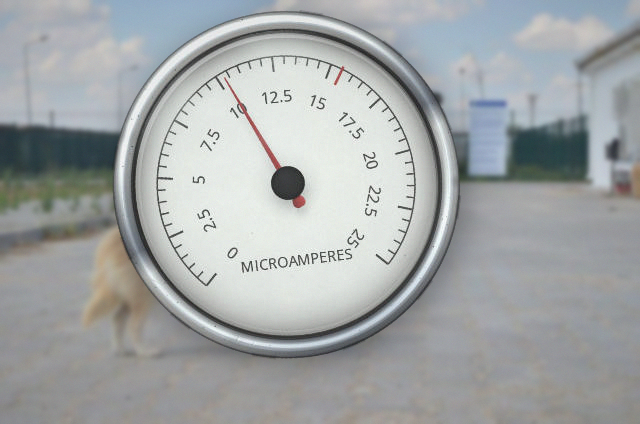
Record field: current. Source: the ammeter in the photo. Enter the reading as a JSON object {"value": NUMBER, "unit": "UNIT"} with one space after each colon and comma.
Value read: {"value": 10.25, "unit": "µA"}
